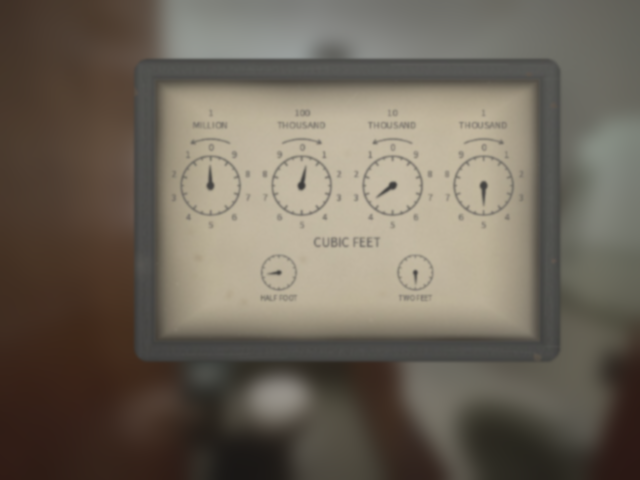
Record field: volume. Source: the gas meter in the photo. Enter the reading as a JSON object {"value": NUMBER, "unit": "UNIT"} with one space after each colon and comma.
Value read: {"value": 3500, "unit": "ft³"}
